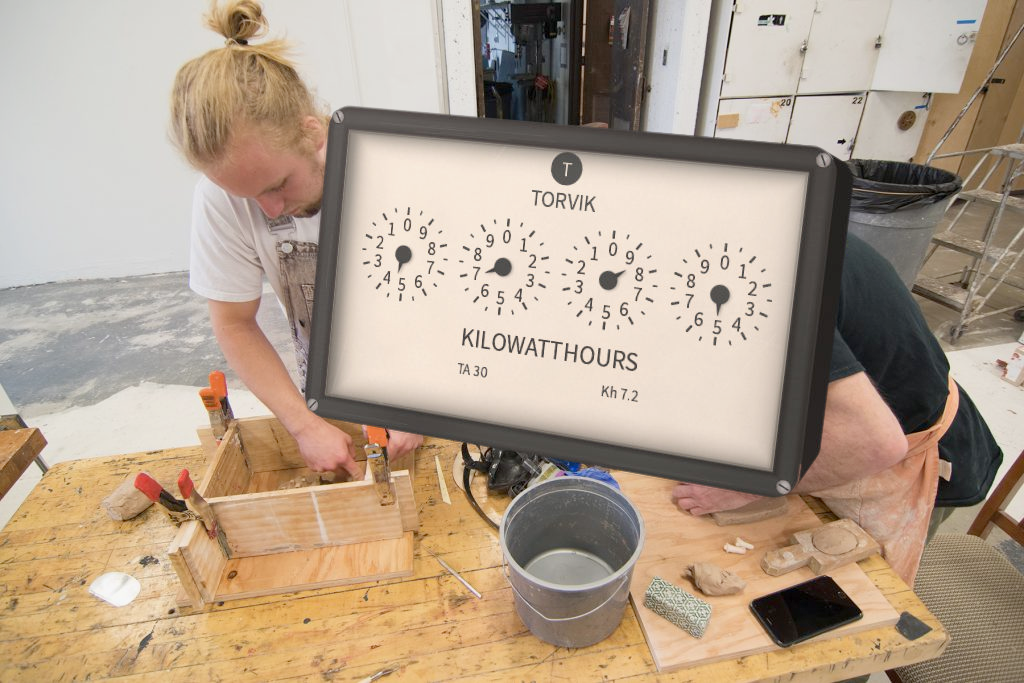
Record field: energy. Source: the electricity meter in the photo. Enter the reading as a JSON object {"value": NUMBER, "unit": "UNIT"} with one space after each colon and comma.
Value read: {"value": 4685, "unit": "kWh"}
